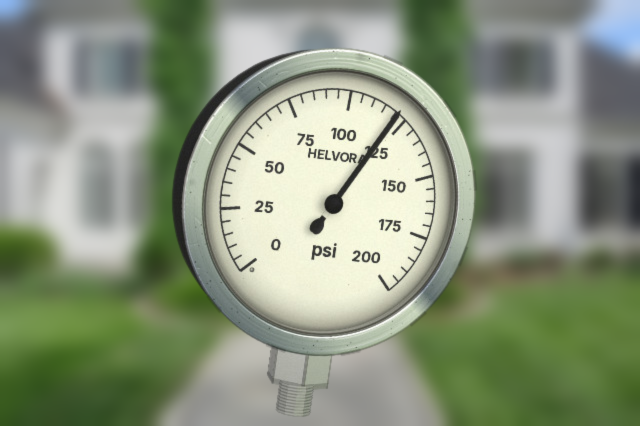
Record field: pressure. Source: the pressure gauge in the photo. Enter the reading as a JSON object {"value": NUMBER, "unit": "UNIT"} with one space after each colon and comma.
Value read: {"value": 120, "unit": "psi"}
